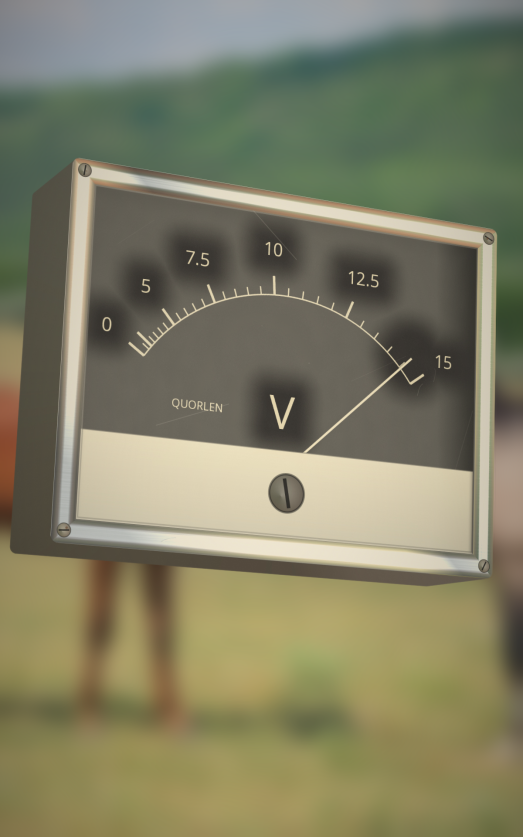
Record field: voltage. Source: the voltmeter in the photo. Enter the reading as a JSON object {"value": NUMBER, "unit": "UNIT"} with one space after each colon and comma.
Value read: {"value": 14.5, "unit": "V"}
